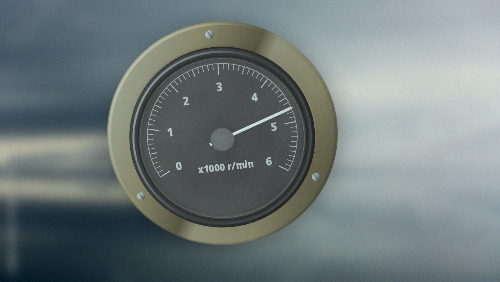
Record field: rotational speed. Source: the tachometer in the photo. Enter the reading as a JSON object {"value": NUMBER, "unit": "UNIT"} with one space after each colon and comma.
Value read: {"value": 4700, "unit": "rpm"}
